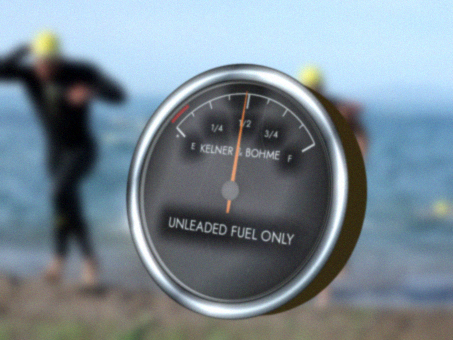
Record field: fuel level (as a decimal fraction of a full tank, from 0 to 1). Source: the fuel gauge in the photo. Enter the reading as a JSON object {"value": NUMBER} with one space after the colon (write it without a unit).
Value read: {"value": 0.5}
